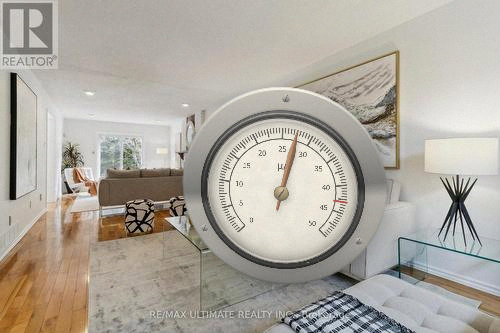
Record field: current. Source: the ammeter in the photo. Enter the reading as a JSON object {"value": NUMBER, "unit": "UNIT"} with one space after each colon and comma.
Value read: {"value": 27.5, "unit": "µA"}
